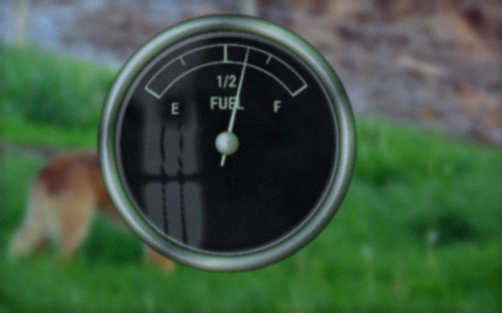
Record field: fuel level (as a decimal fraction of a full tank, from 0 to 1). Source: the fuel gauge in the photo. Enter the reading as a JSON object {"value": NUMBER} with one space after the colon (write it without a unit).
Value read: {"value": 0.625}
